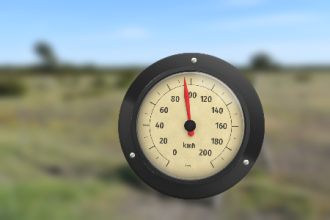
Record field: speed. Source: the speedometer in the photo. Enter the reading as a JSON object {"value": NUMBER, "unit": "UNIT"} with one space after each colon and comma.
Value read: {"value": 95, "unit": "km/h"}
